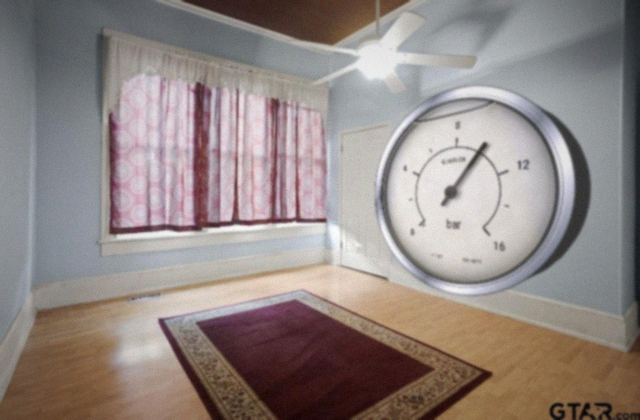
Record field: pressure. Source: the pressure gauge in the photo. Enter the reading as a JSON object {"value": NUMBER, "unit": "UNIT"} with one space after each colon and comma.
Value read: {"value": 10, "unit": "bar"}
